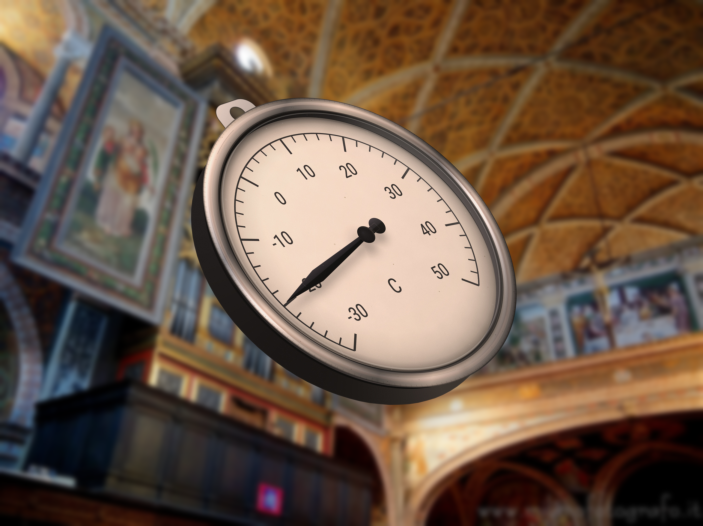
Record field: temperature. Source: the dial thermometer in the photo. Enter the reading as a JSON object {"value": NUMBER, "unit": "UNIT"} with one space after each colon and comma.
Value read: {"value": -20, "unit": "°C"}
